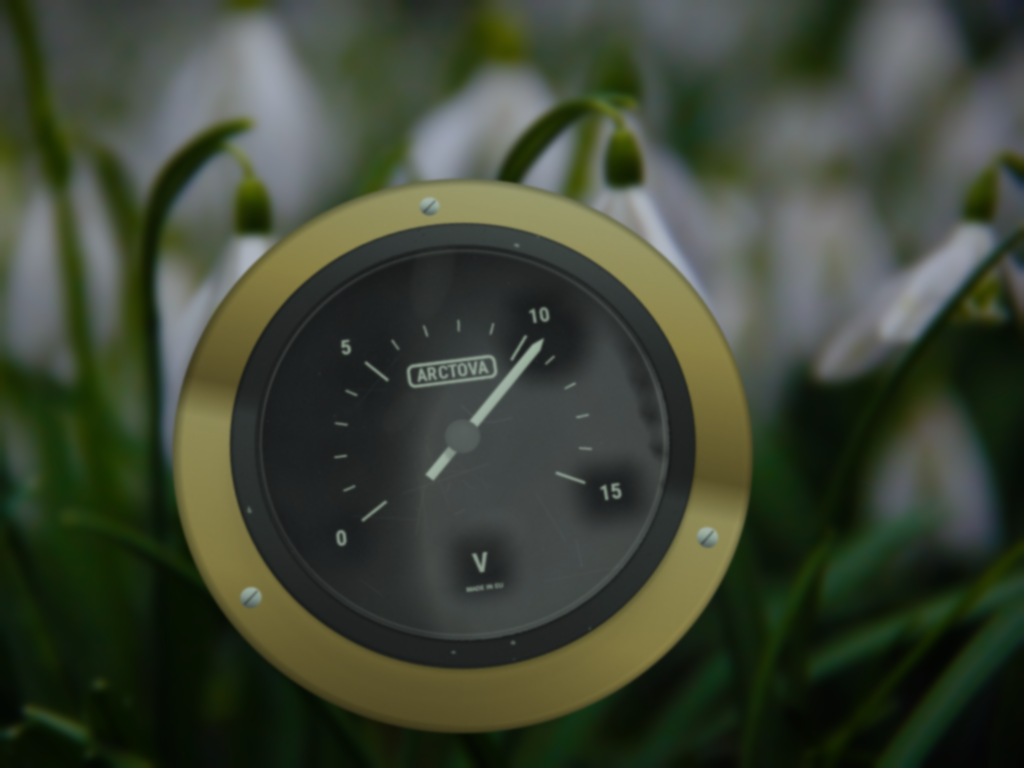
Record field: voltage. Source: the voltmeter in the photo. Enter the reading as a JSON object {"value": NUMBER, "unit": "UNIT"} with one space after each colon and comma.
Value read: {"value": 10.5, "unit": "V"}
